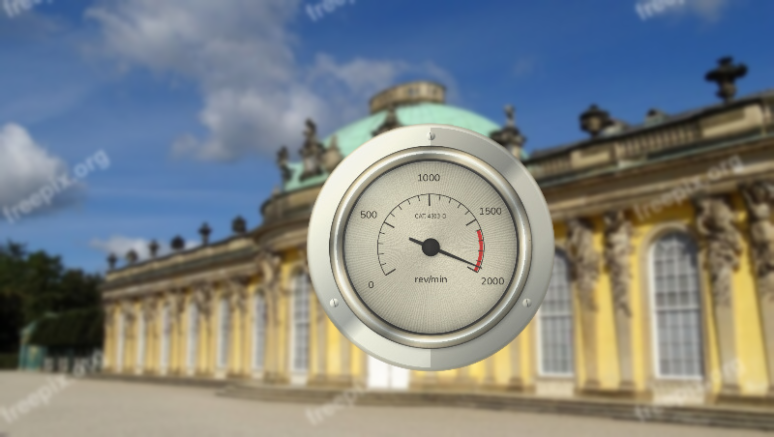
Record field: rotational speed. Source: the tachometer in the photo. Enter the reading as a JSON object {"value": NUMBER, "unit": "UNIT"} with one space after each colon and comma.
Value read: {"value": 1950, "unit": "rpm"}
